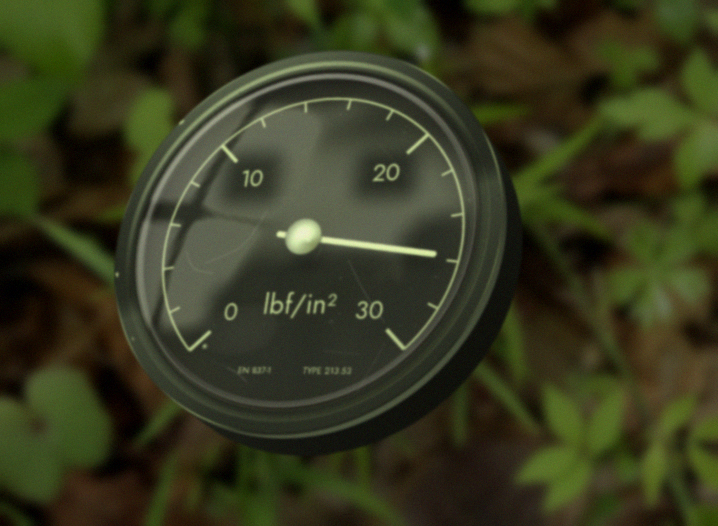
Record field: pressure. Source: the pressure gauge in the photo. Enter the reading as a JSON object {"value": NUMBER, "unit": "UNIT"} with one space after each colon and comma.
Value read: {"value": 26, "unit": "psi"}
